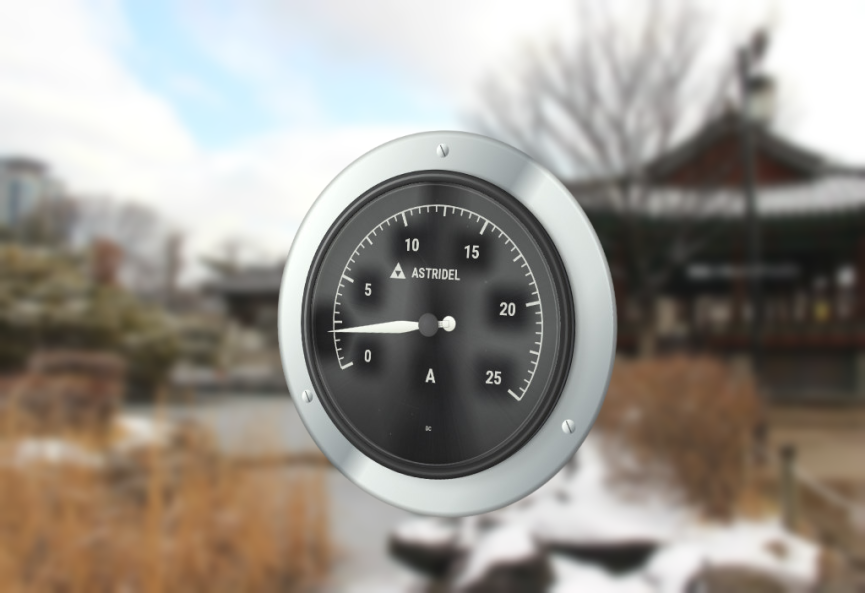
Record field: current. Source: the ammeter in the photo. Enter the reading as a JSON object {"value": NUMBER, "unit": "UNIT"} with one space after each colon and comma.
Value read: {"value": 2, "unit": "A"}
